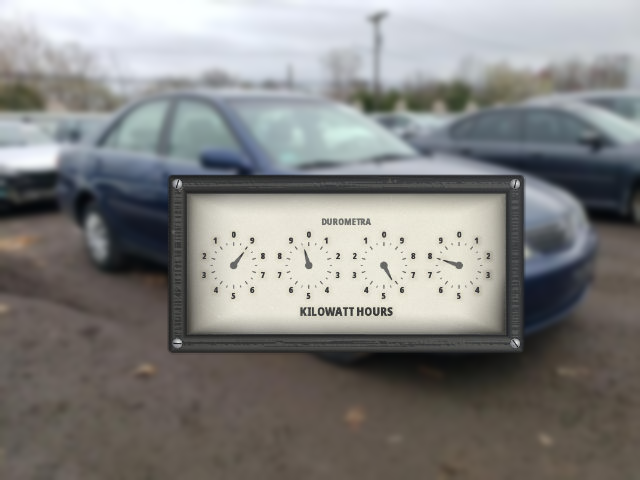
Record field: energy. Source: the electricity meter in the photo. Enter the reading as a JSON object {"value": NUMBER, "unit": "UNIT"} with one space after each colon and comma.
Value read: {"value": 8958, "unit": "kWh"}
